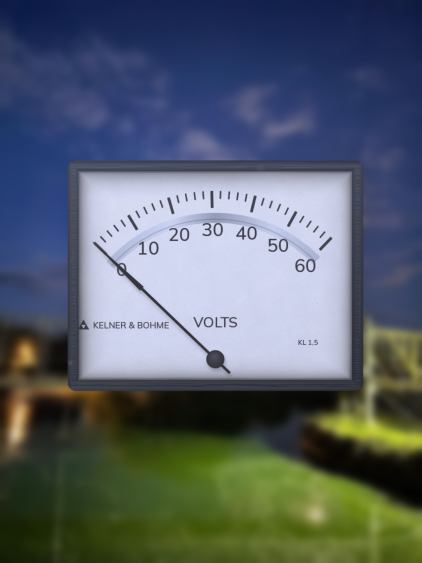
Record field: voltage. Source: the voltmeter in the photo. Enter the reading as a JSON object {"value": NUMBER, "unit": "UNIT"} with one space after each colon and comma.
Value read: {"value": 0, "unit": "V"}
